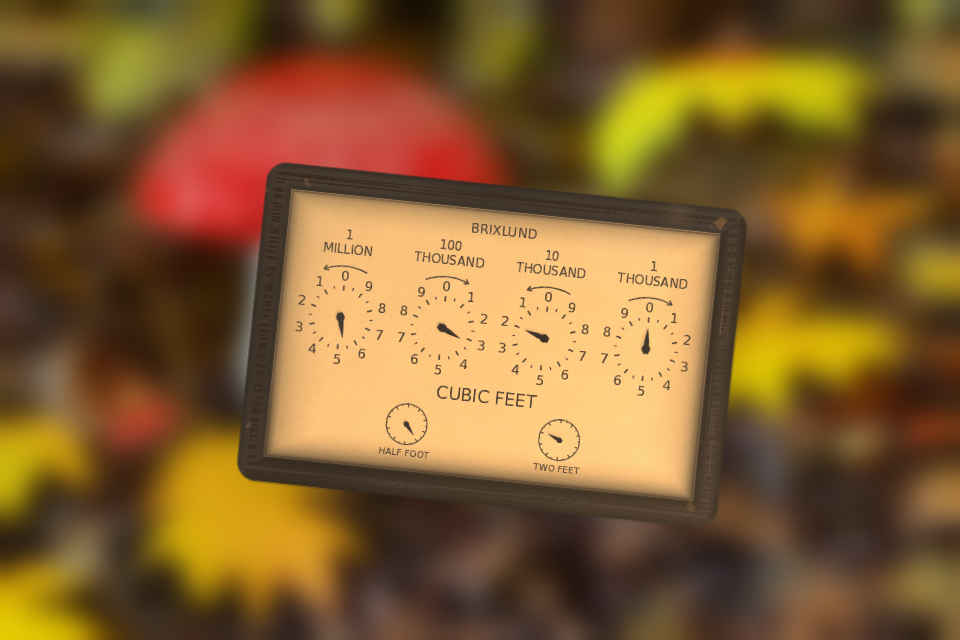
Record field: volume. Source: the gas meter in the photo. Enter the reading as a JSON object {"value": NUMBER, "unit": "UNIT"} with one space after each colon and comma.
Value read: {"value": 532000, "unit": "ft³"}
